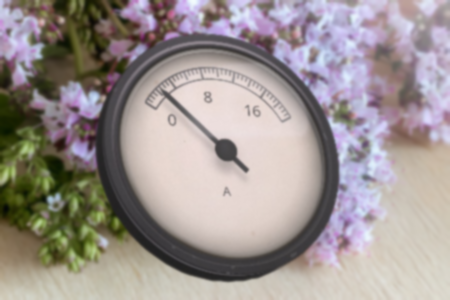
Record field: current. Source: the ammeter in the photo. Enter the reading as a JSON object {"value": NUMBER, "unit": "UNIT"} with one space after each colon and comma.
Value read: {"value": 2, "unit": "A"}
